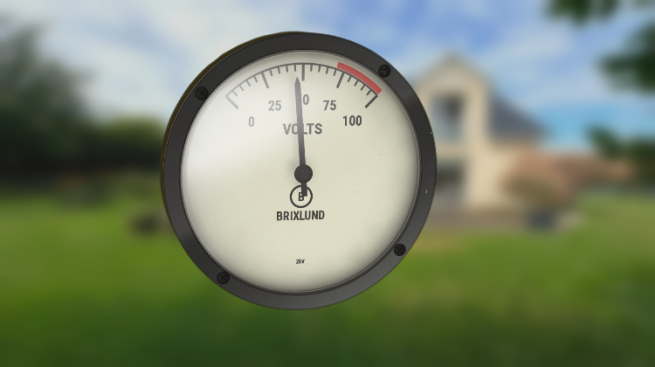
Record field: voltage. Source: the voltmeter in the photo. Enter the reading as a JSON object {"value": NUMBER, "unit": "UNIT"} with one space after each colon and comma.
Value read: {"value": 45, "unit": "V"}
